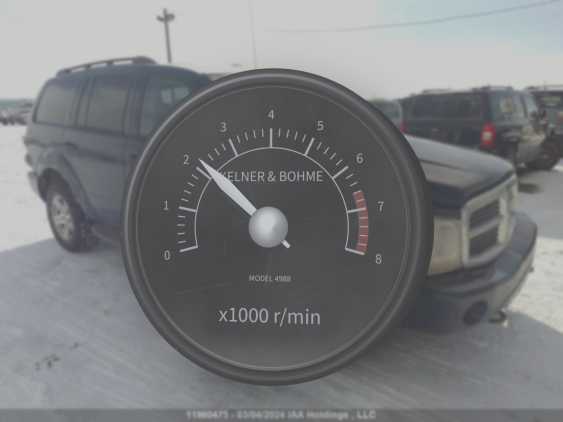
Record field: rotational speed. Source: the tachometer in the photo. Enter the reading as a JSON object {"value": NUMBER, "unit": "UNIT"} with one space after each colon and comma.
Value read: {"value": 2200, "unit": "rpm"}
